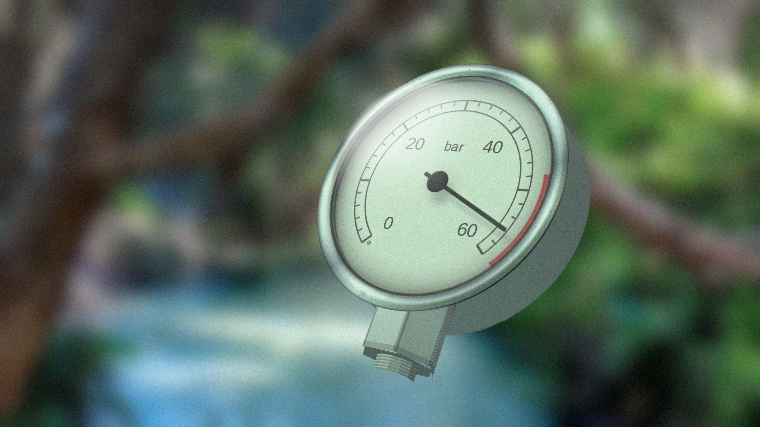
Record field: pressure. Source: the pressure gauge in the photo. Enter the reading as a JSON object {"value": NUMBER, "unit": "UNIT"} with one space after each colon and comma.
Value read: {"value": 56, "unit": "bar"}
